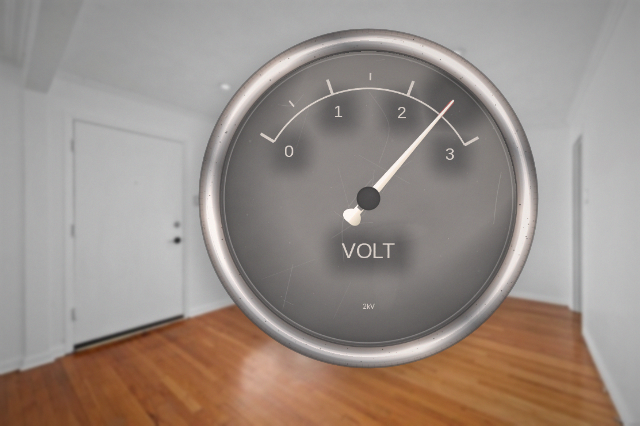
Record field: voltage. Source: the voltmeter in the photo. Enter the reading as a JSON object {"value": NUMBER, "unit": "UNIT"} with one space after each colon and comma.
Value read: {"value": 2.5, "unit": "V"}
